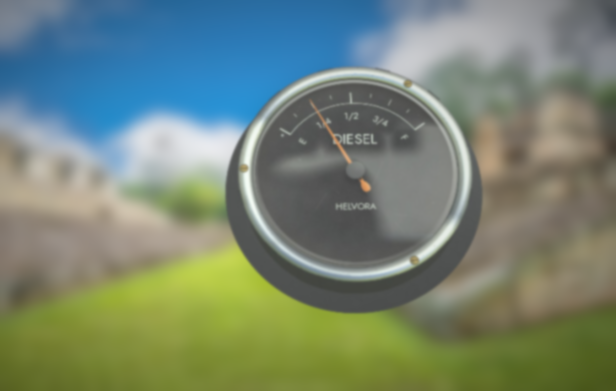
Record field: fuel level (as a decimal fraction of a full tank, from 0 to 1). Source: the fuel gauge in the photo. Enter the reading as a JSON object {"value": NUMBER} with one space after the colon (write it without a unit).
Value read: {"value": 0.25}
